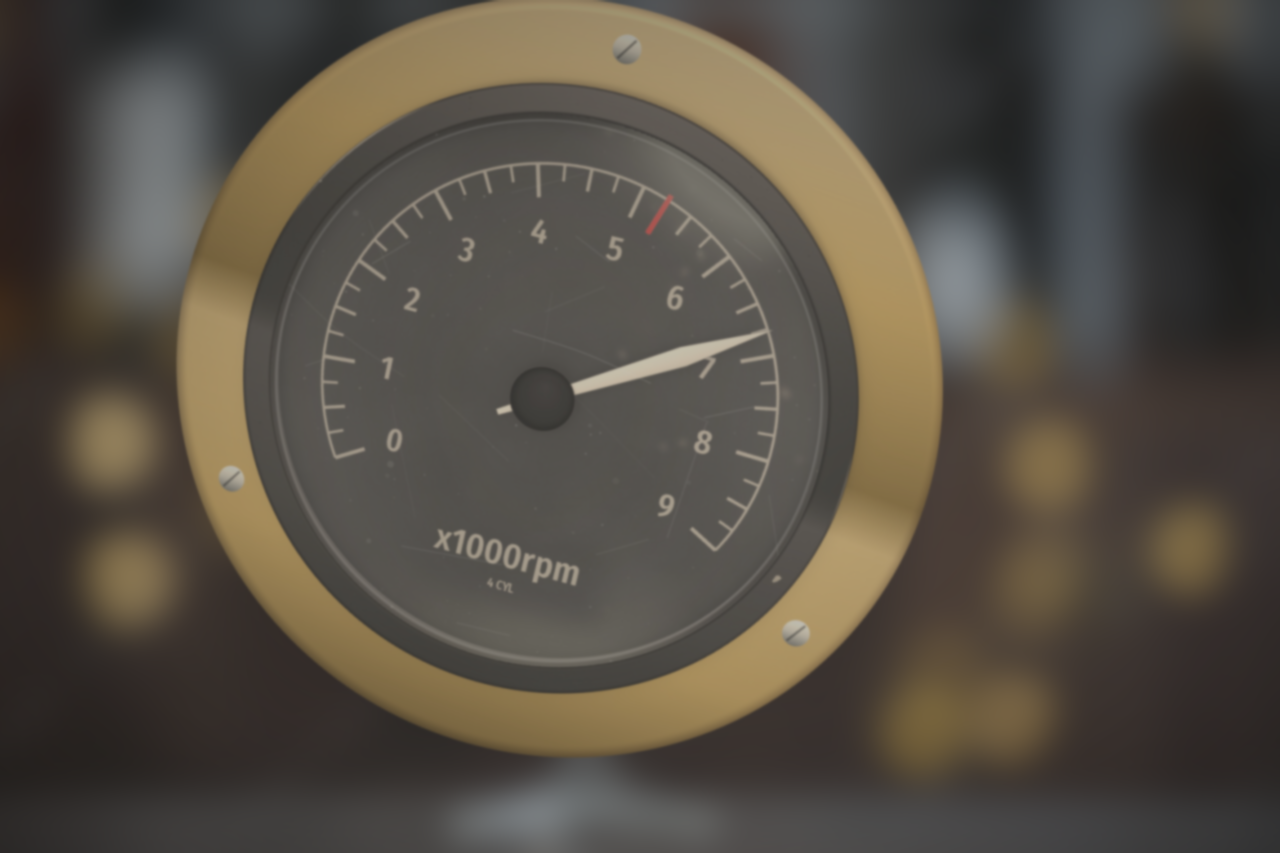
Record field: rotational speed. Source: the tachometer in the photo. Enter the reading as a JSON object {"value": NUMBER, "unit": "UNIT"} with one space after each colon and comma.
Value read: {"value": 6750, "unit": "rpm"}
